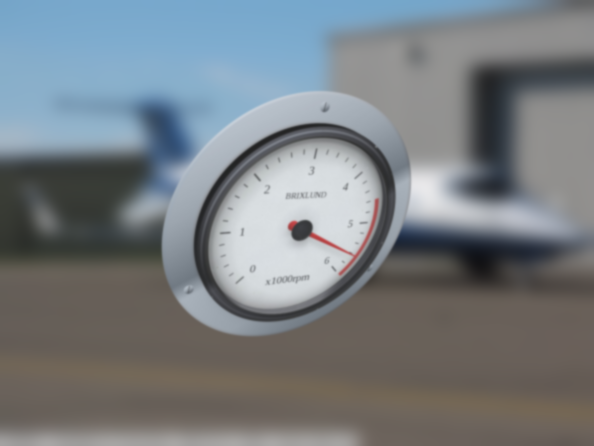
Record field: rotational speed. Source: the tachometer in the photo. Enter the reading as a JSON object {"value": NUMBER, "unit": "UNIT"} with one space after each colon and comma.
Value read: {"value": 5600, "unit": "rpm"}
